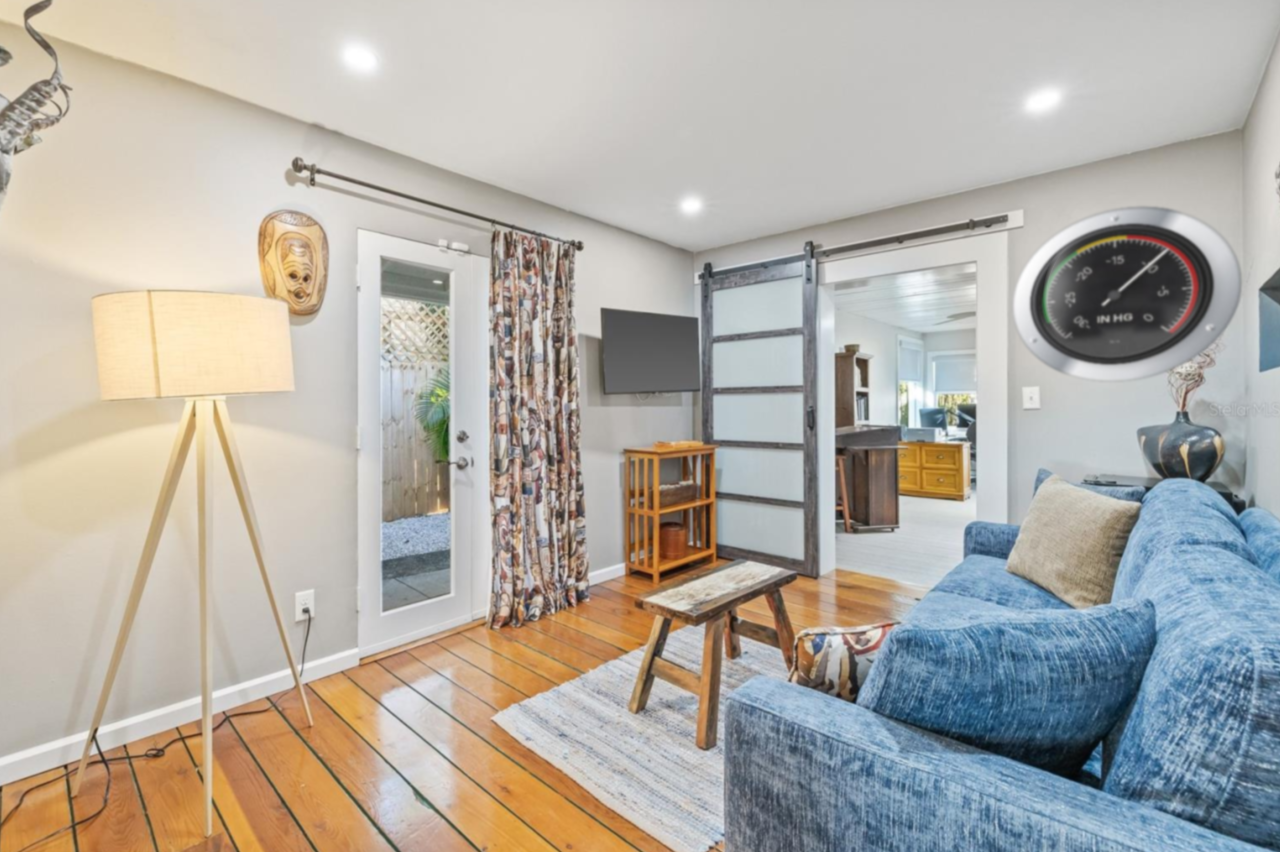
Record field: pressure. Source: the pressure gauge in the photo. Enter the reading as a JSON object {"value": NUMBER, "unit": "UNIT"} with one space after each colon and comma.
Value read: {"value": -10, "unit": "inHg"}
